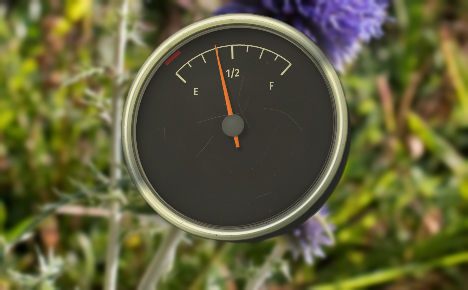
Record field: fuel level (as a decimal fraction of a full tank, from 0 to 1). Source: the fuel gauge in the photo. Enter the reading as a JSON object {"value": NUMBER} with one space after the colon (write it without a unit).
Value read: {"value": 0.375}
